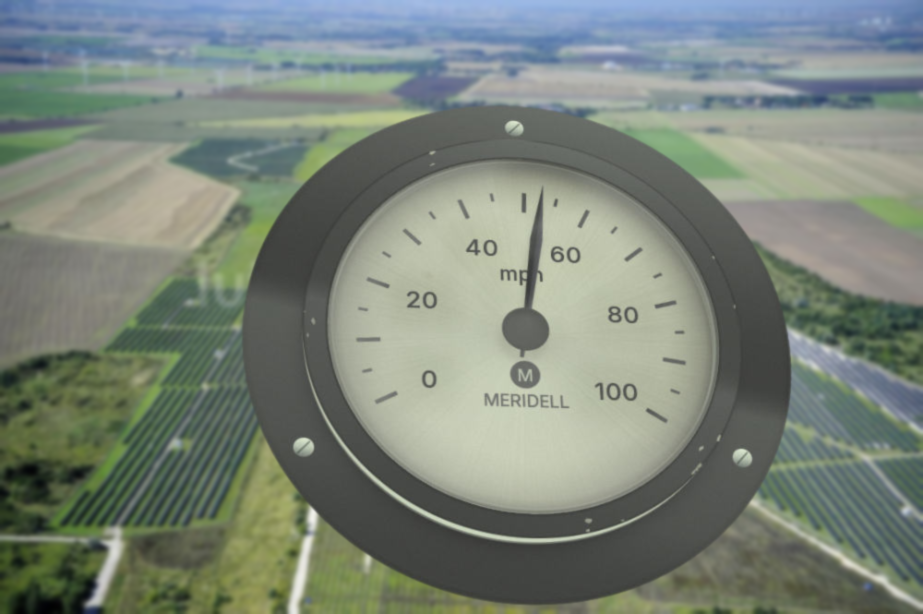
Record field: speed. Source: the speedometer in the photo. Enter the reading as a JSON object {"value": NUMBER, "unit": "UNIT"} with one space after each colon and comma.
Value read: {"value": 52.5, "unit": "mph"}
